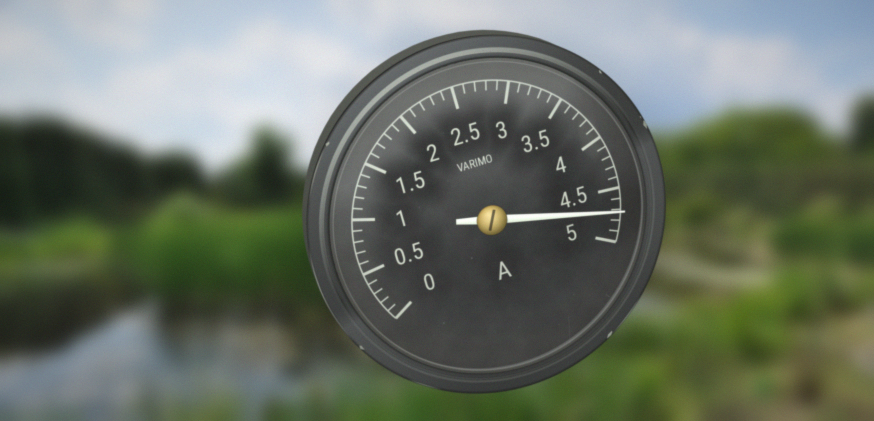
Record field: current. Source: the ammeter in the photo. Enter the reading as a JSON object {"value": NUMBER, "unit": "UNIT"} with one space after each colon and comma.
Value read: {"value": 4.7, "unit": "A"}
